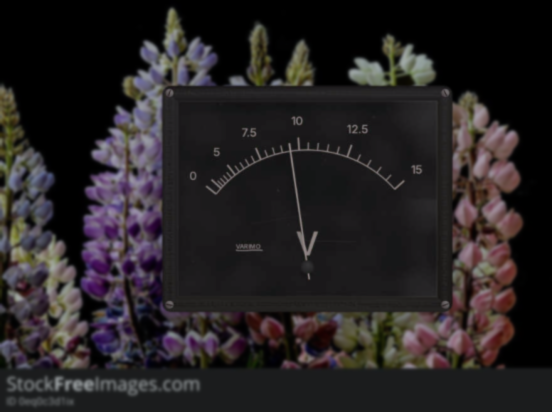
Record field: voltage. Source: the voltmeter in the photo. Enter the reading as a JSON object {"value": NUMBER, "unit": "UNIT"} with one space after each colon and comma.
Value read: {"value": 9.5, "unit": "V"}
